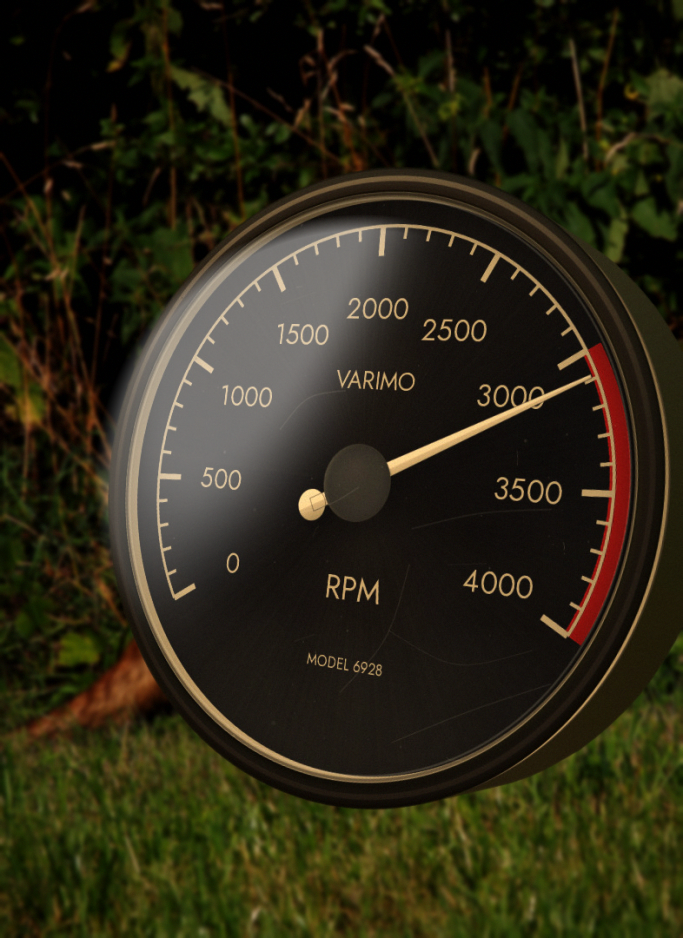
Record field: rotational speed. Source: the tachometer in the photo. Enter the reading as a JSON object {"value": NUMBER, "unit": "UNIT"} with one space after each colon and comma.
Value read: {"value": 3100, "unit": "rpm"}
